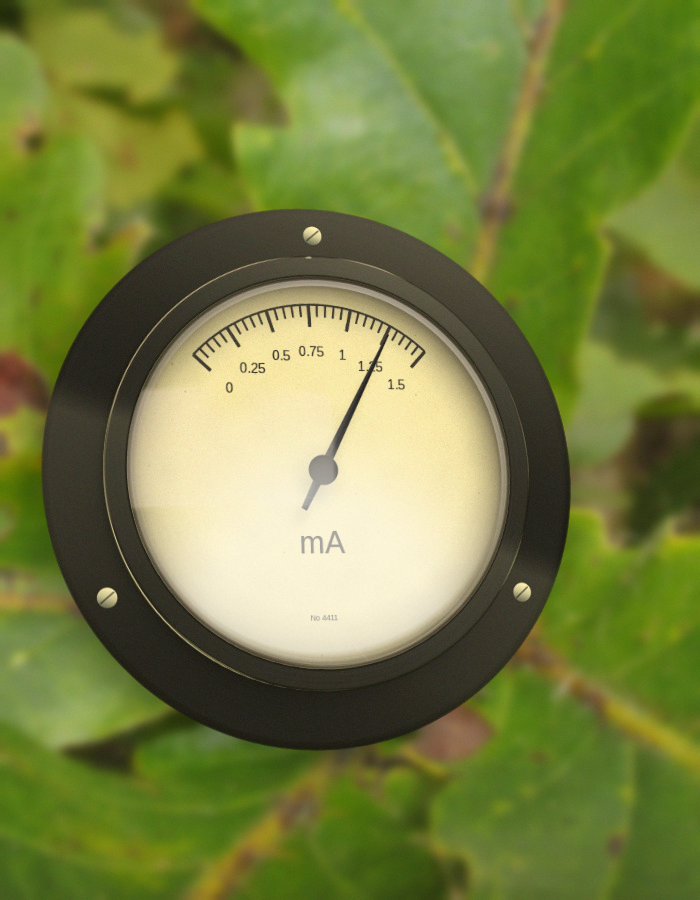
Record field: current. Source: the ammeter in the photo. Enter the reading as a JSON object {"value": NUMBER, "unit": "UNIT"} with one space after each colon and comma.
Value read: {"value": 1.25, "unit": "mA"}
